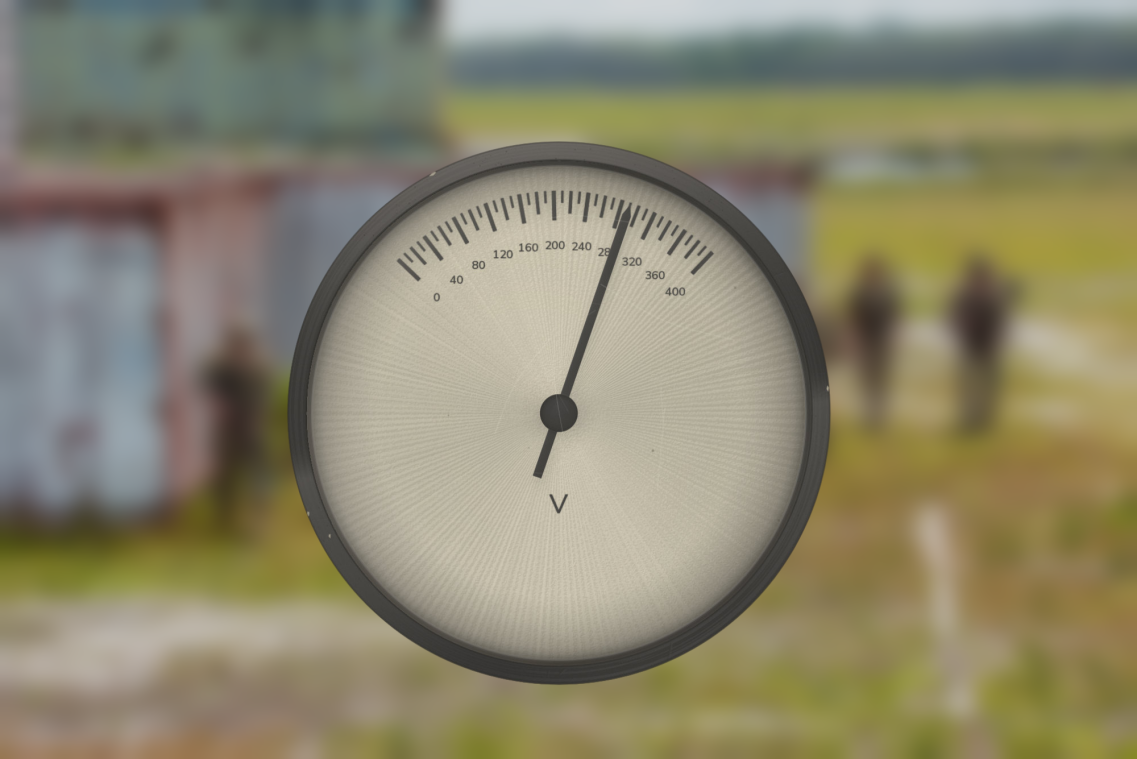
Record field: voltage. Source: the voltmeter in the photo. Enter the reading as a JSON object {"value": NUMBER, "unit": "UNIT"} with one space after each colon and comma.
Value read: {"value": 290, "unit": "V"}
